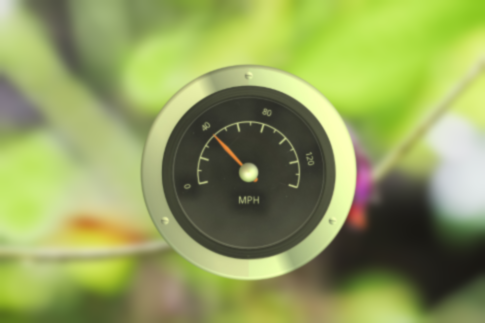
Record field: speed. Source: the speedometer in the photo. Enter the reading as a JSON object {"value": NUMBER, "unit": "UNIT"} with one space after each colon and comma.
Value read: {"value": 40, "unit": "mph"}
